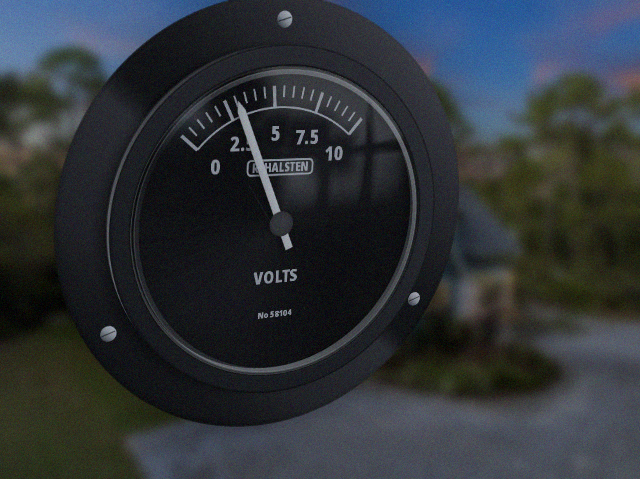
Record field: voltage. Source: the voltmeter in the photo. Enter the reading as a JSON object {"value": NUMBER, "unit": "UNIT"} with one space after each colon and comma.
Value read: {"value": 3, "unit": "V"}
